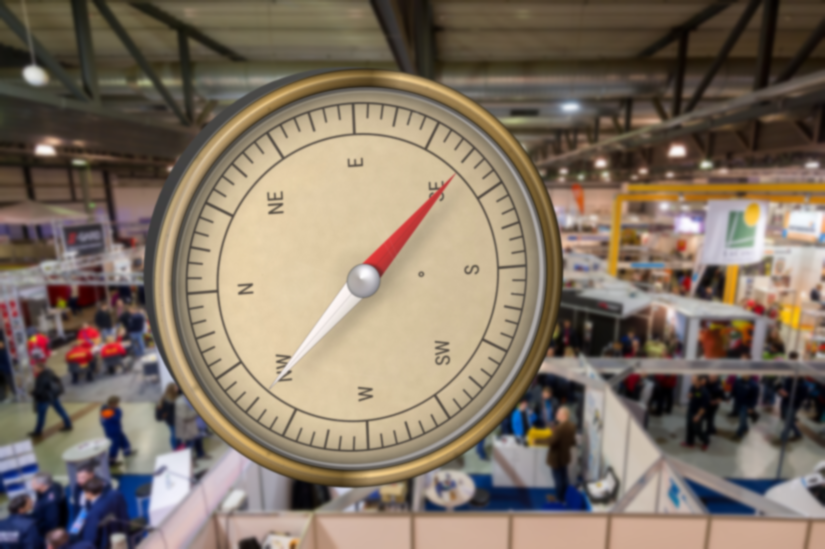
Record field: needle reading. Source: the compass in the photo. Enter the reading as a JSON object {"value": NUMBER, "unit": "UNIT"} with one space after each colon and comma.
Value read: {"value": 135, "unit": "°"}
